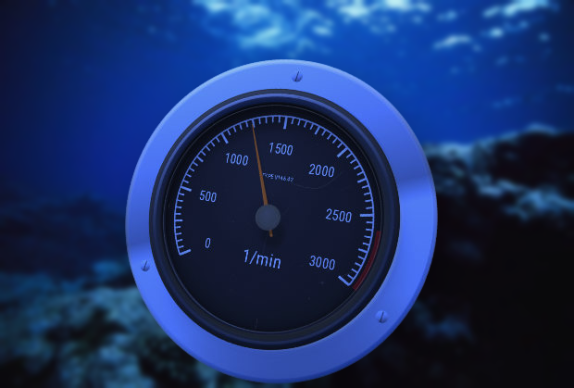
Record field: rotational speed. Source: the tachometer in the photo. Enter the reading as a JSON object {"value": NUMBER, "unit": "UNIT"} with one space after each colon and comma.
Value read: {"value": 1250, "unit": "rpm"}
